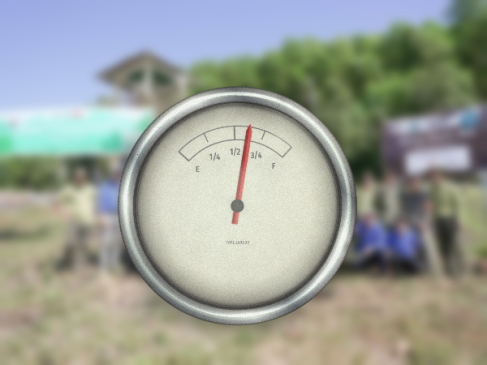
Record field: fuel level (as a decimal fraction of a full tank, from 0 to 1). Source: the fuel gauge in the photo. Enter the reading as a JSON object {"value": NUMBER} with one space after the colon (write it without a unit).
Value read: {"value": 0.625}
